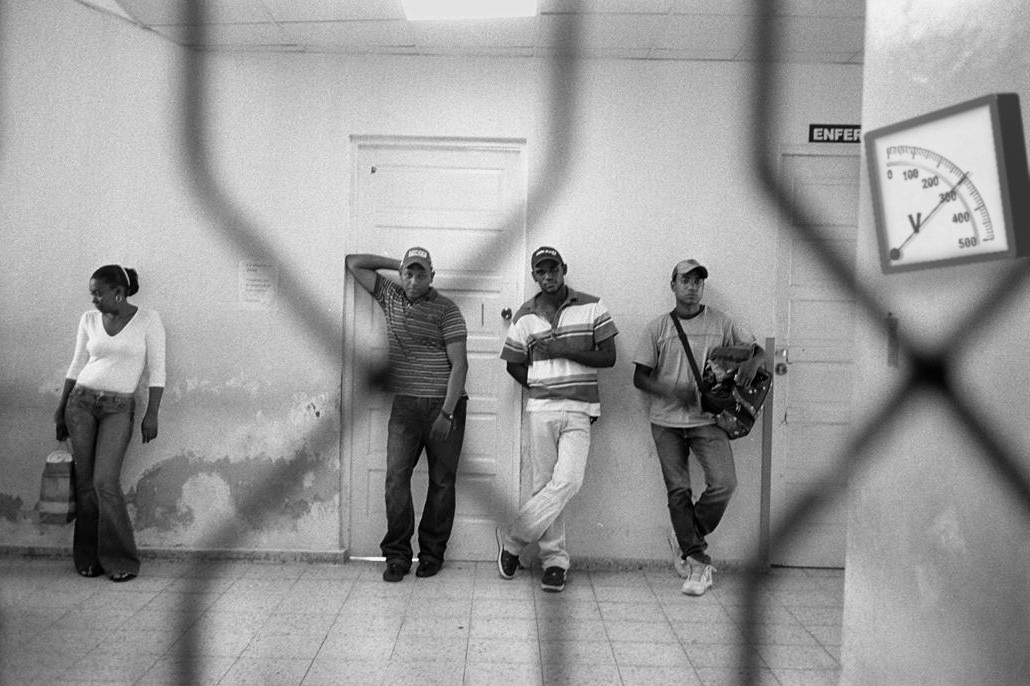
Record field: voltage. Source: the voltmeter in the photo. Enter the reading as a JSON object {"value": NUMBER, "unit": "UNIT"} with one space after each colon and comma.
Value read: {"value": 300, "unit": "V"}
